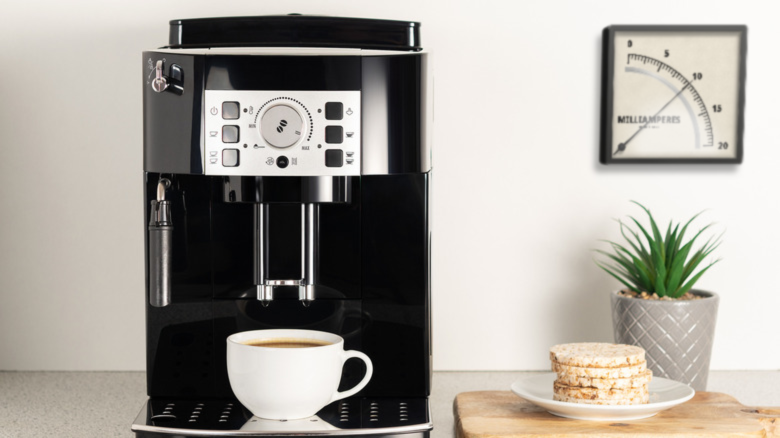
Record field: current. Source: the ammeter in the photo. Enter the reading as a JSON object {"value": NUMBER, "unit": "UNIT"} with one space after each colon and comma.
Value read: {"value": 10, "unit": "mA"}
